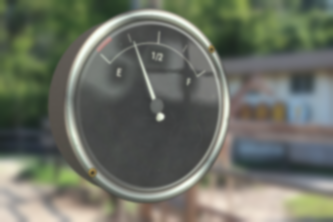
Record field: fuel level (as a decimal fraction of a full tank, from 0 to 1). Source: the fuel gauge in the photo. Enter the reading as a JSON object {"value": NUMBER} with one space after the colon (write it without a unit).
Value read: {"value": 0.25}
